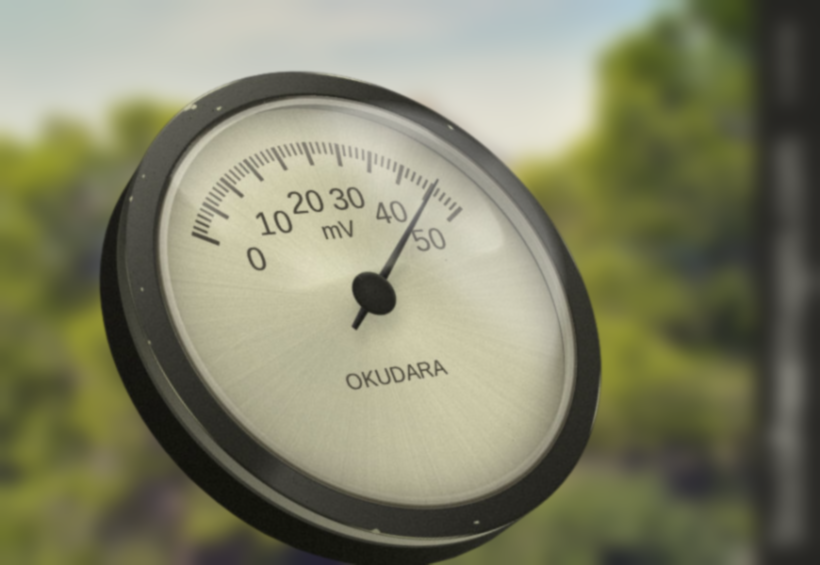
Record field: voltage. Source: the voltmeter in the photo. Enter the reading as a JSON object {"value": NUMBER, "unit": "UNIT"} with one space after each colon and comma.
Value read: {"value": 45, "unit": "mV"}
